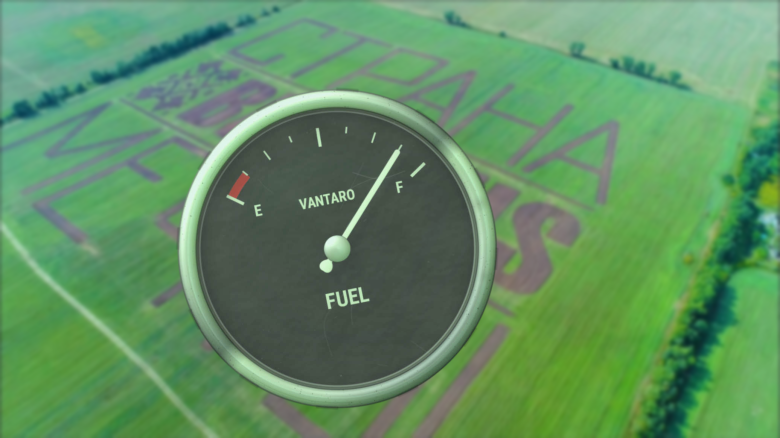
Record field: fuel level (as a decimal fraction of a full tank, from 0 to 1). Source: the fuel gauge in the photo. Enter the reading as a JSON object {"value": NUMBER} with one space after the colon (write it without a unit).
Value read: {"value": 0.875}
